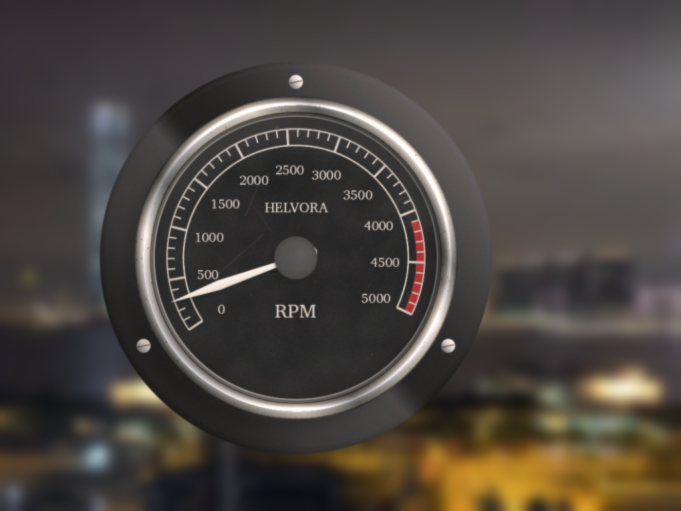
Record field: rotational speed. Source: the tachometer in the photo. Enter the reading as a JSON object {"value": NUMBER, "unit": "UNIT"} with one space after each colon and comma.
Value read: {"value": 300, "unit": "rpm"}
